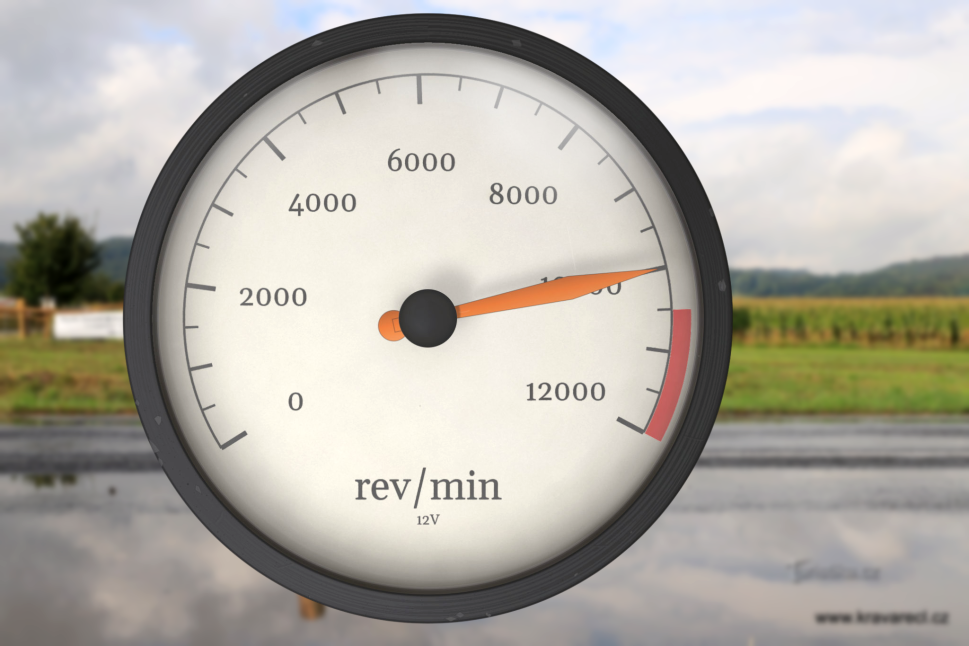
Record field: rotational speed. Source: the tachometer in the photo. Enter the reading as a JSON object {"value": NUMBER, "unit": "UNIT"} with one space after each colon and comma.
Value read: {"value": 10000, "unit": "rpm"}
